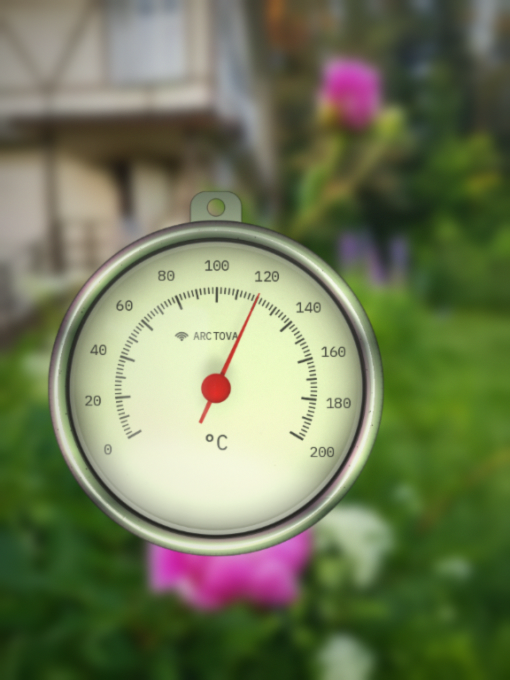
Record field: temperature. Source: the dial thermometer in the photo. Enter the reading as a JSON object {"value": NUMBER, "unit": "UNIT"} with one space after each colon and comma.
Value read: {"value": 120, "unit": "°C"}
